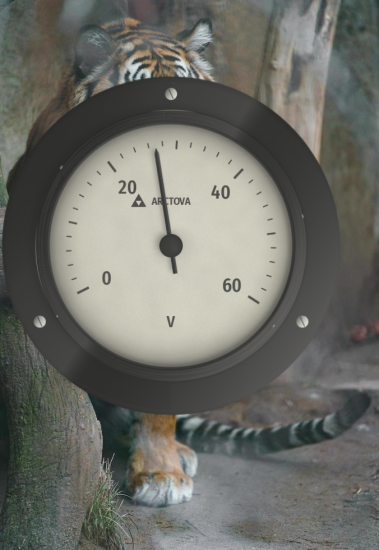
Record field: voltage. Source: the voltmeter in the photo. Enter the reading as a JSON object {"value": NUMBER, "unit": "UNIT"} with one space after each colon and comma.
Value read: {"value": 27, "unit": "V"}
